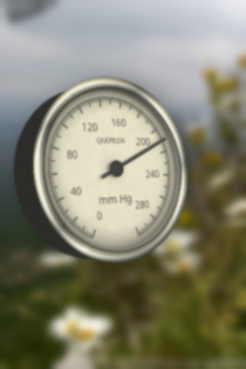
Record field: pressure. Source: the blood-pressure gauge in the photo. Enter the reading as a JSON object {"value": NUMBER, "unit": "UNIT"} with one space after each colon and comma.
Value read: {"value": 210, "unit": "mmHg"}
